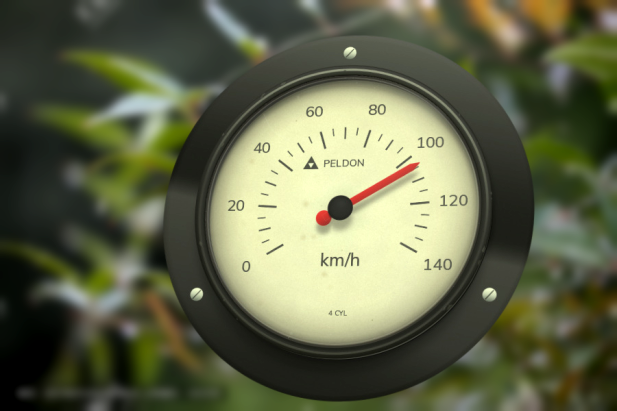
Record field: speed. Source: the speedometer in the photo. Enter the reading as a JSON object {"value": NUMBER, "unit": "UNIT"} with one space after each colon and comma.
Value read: {"value": 105, "unit": "km/h"}
